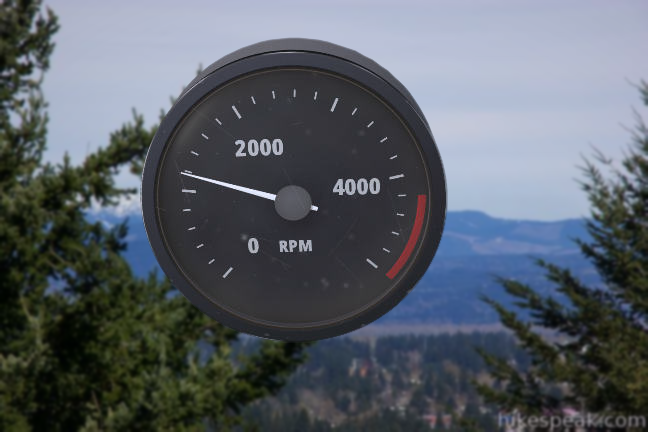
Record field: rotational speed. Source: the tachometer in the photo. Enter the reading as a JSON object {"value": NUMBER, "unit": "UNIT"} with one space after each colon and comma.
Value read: {"value": 1200, "unit": "rpm"}
